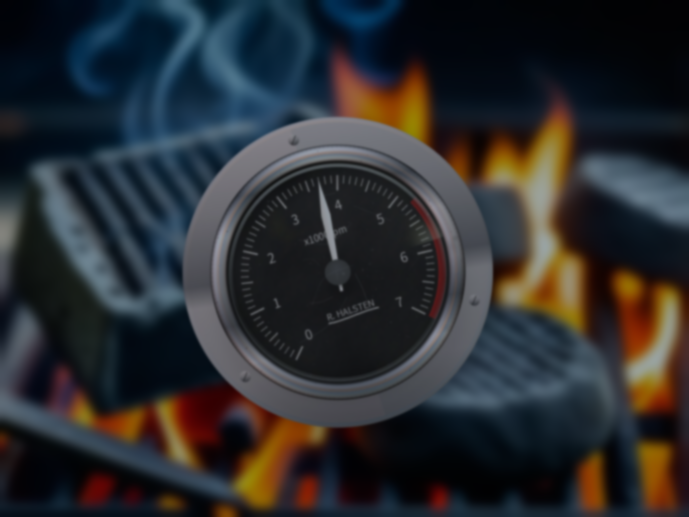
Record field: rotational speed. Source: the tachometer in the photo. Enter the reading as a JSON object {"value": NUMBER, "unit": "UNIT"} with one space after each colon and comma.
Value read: {"value": 3700, "unit": "rpm"}
